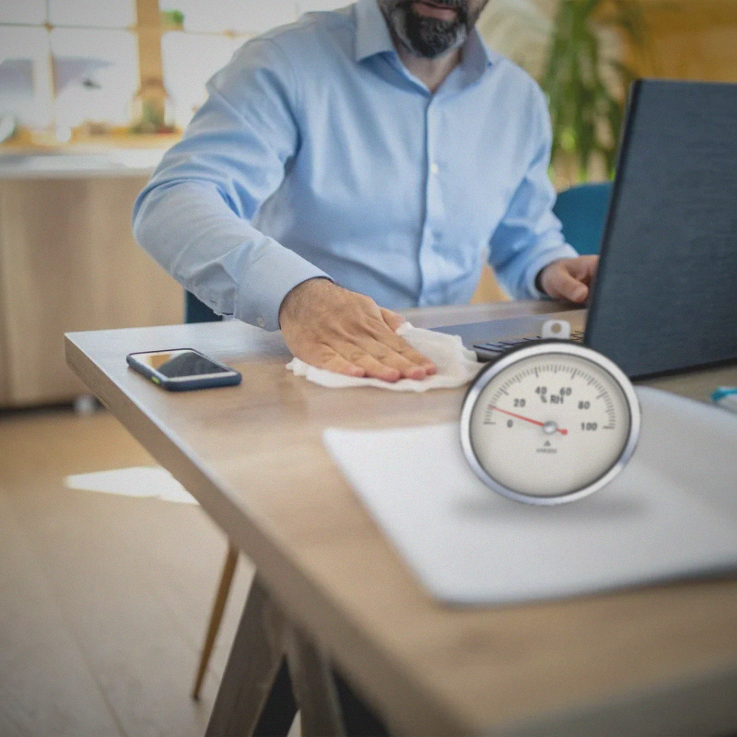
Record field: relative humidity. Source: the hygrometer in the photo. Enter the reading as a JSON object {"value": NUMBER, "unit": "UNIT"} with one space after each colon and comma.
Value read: {"value": 10, "unit": "%"}
